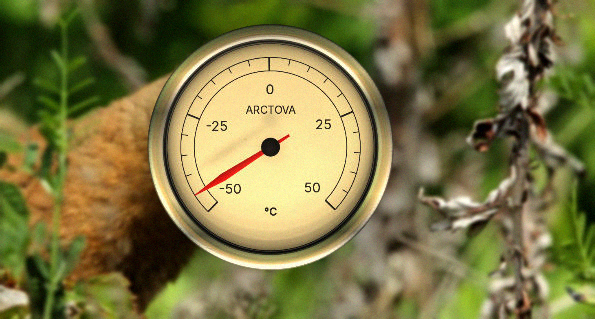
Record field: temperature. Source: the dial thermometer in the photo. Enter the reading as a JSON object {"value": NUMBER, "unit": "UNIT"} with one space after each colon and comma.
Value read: {"value": -45, "unit": "°C"}
